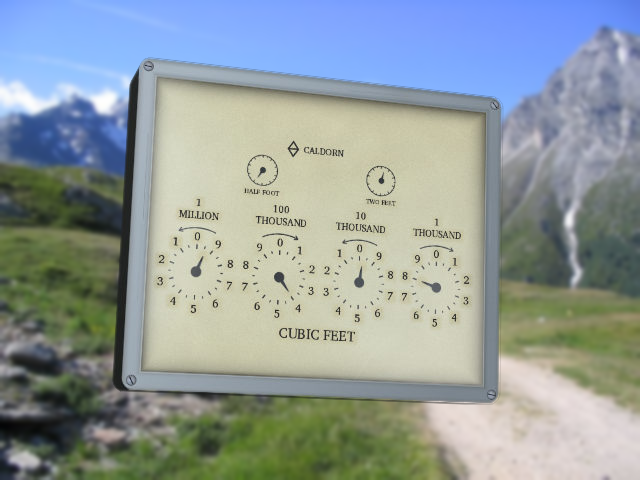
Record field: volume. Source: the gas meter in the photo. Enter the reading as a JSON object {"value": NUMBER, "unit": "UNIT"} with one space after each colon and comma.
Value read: {"value": 939800, "unit": "ft³"}
